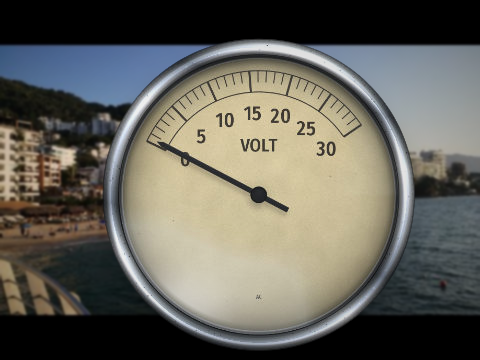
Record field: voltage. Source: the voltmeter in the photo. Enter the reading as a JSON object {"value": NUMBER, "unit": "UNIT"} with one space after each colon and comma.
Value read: {"value": 0.5, "unit": "V"}
